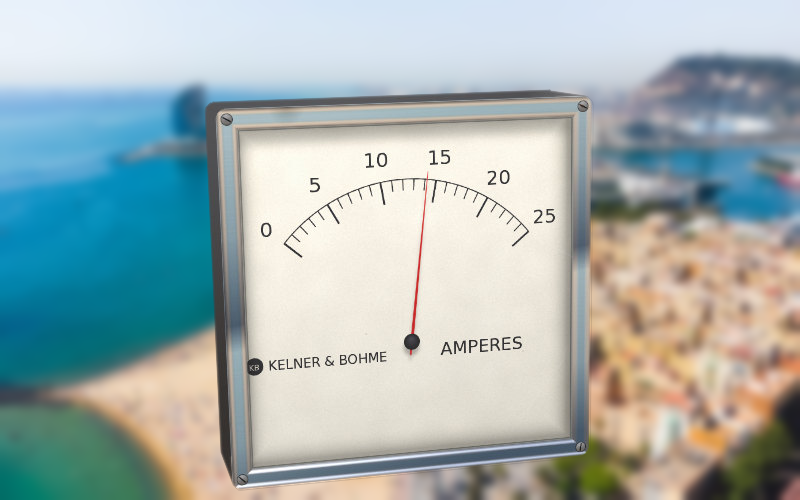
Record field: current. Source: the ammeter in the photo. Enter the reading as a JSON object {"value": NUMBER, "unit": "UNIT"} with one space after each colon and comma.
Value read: {"value": 14, "unit": "A"}
